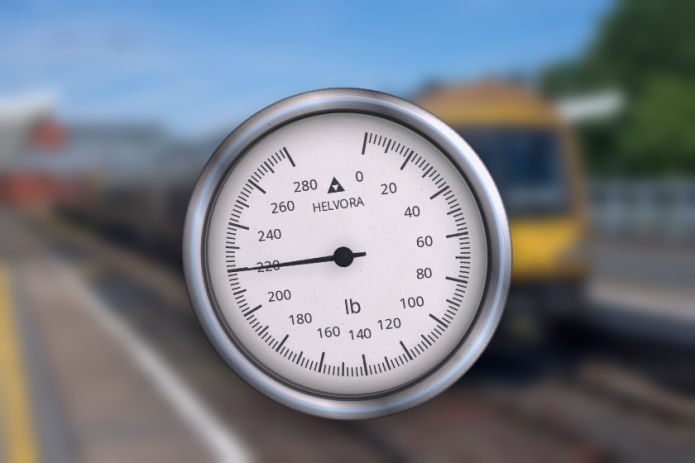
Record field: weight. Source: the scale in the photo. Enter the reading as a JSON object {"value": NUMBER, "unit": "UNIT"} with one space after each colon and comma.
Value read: {"value": 220, "unit": "lb"}
